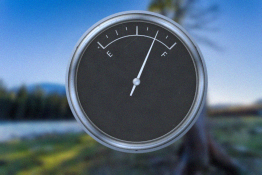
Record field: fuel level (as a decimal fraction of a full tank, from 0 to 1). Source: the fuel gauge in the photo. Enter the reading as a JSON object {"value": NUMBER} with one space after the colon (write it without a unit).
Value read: {"value": 0.75}
